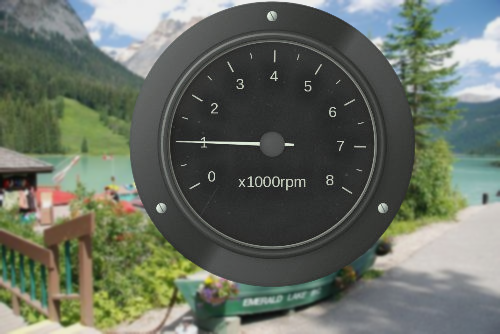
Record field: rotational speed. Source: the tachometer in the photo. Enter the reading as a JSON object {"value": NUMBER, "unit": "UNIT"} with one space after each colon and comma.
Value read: {"value": 1000, "unit": "rpm"}
